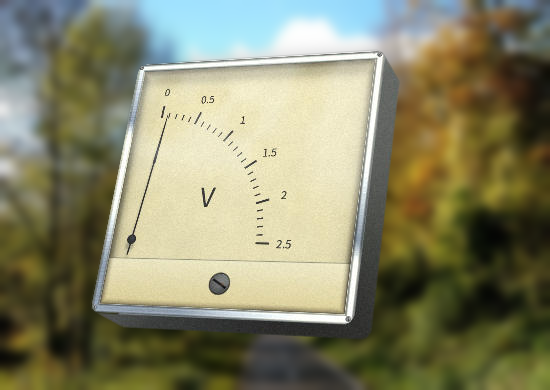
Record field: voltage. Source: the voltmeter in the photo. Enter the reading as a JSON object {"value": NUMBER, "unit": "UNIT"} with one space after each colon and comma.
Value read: {"value": 0.1, "unit": "V"}
